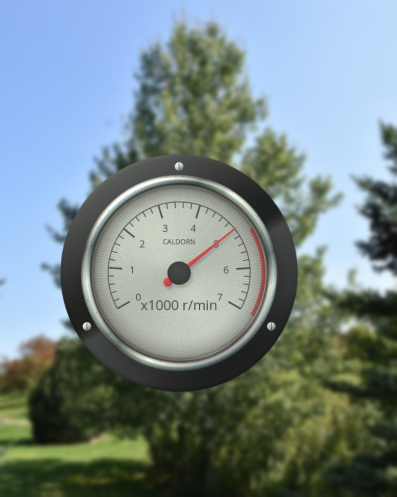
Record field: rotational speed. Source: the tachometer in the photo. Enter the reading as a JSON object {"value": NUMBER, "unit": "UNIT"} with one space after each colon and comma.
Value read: {"value": 5000, "unit": "rpm"}
